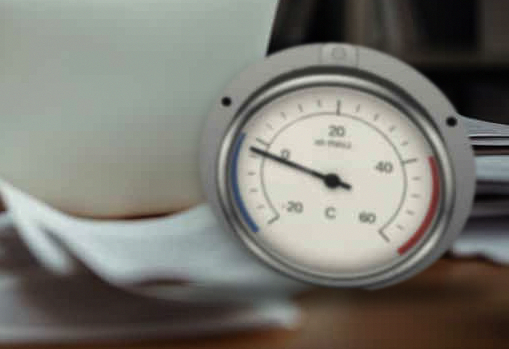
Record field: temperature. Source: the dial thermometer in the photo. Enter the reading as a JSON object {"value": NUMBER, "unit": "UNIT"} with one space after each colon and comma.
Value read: {"value": -2, "unit": "°C"}
